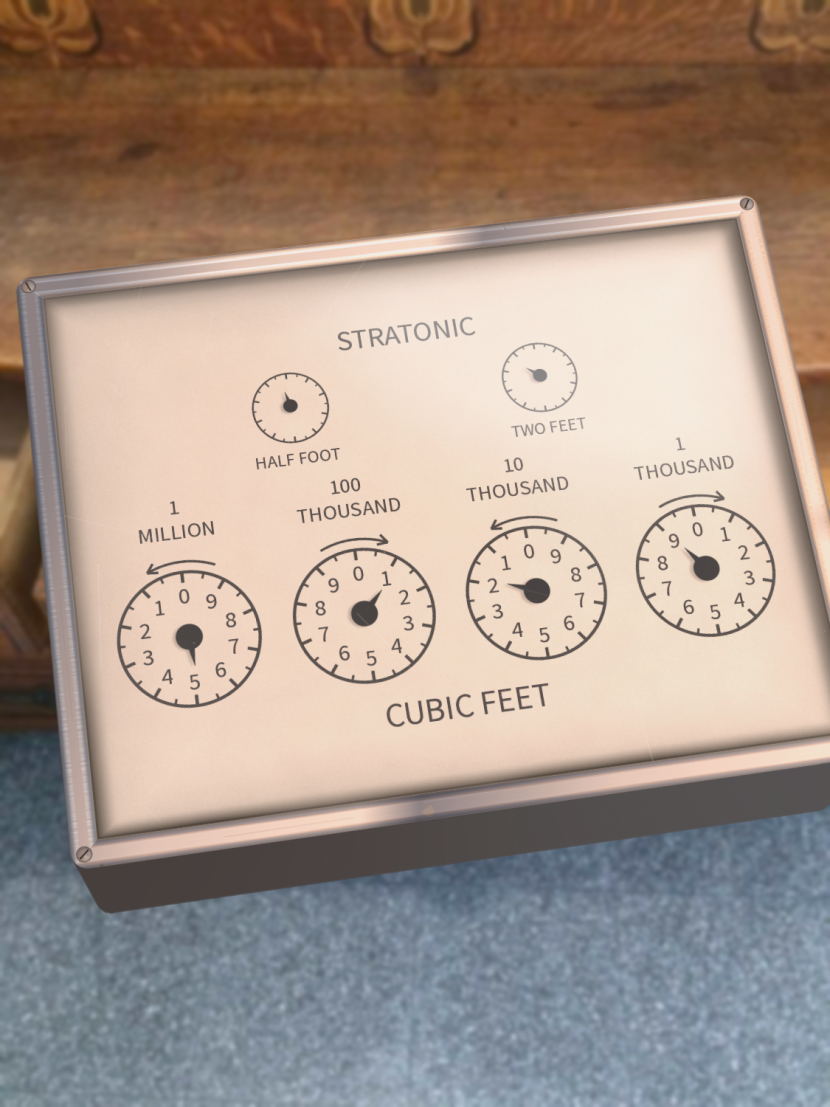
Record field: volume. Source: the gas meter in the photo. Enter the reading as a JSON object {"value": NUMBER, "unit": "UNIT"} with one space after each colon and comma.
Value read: {"value": 511900, "unit": "ft³"}
